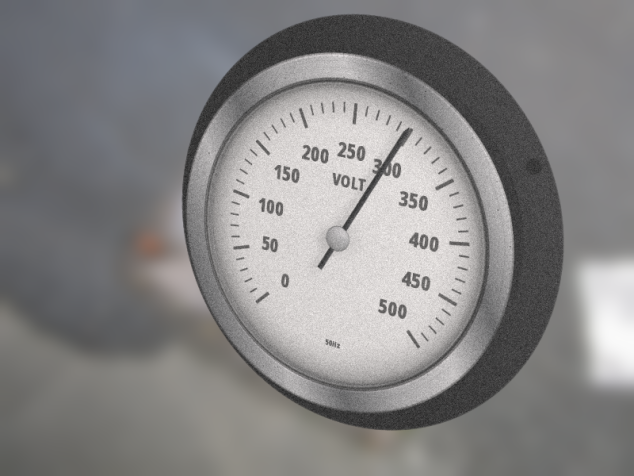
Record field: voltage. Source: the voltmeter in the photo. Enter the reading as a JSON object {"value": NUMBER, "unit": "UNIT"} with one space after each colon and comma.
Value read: {"value": 300, "unit": "V"}
